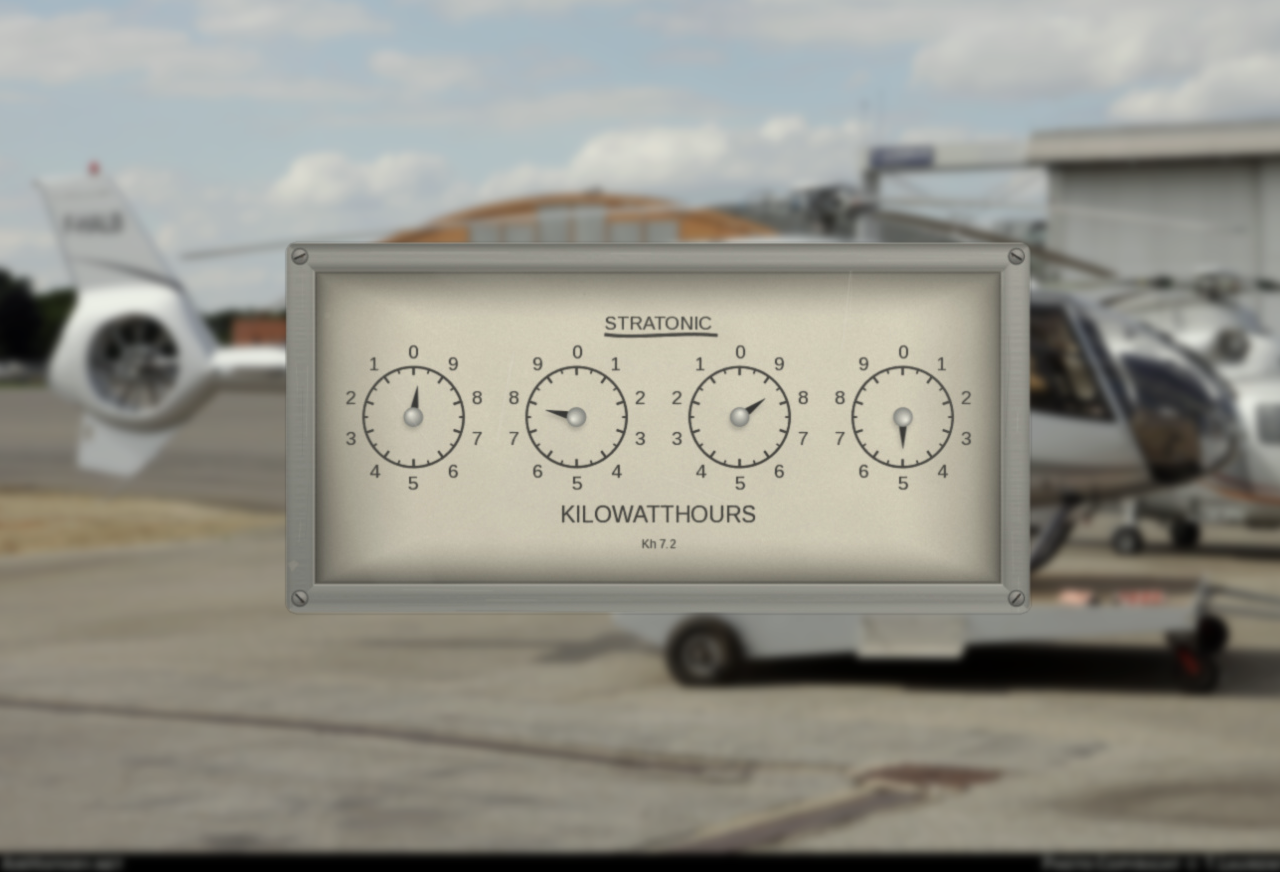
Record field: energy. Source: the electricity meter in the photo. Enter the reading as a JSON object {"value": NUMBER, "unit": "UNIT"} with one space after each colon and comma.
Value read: {"value": 9785, "unit": "kWh"}
